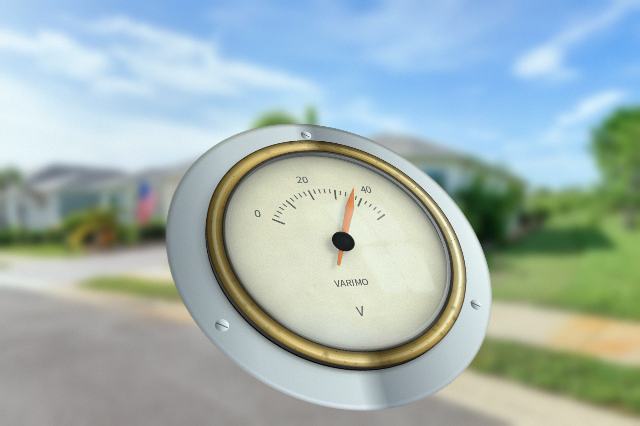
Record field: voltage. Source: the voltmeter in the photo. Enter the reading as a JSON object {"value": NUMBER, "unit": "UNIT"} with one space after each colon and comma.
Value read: {"value": 36, "unit": "V"}
